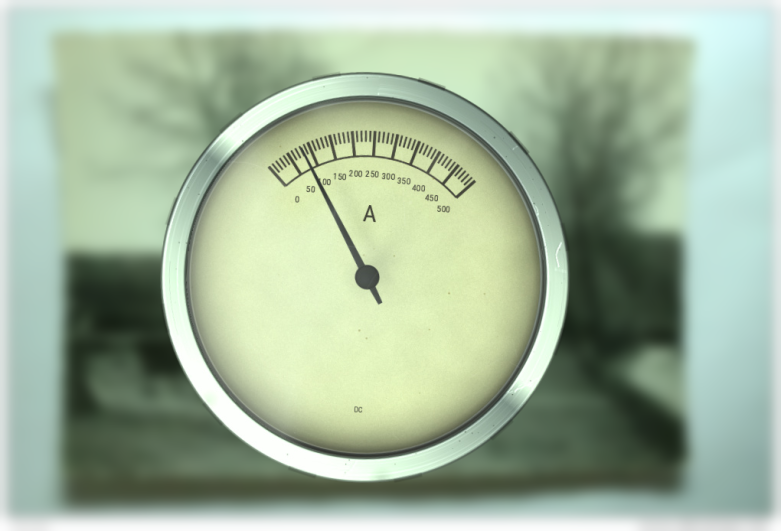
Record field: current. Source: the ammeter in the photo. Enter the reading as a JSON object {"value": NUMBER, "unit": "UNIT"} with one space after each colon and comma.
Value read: {"value": 80, "unit": "A"}
